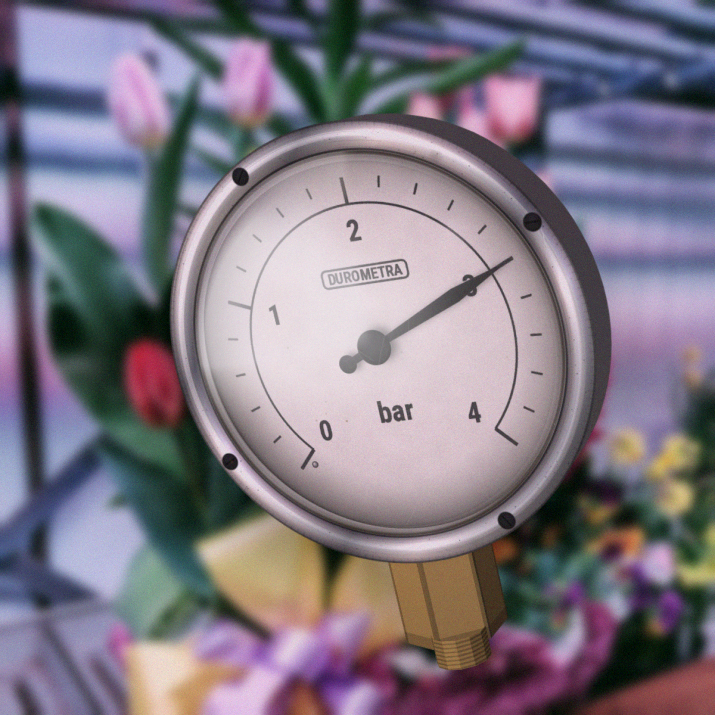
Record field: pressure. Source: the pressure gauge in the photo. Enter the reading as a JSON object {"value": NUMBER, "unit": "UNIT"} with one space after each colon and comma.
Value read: {"value": 3, "unit": "bar"}
